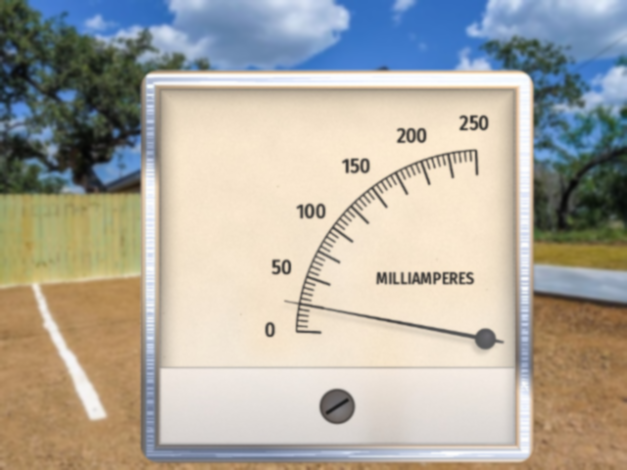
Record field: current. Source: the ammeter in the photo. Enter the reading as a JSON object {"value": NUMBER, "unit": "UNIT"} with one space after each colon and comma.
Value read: {"value": 25, "unit": "mA"}
